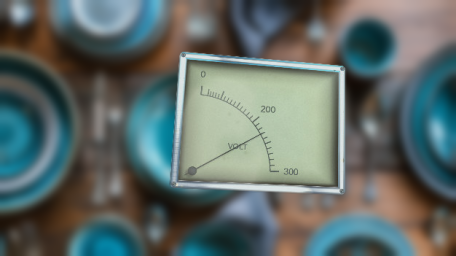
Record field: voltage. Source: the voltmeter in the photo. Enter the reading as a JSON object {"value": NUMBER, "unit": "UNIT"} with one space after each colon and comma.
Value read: {"value": 230, "unit": "V"}
